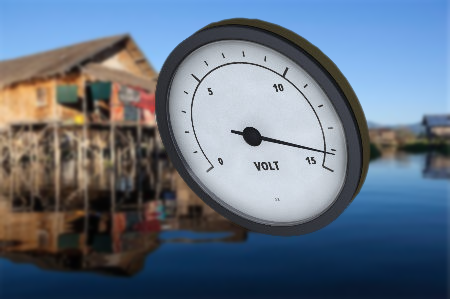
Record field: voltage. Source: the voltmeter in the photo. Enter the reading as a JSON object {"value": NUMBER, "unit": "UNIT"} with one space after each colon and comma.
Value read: {"value": 14, "unit": "V"}
